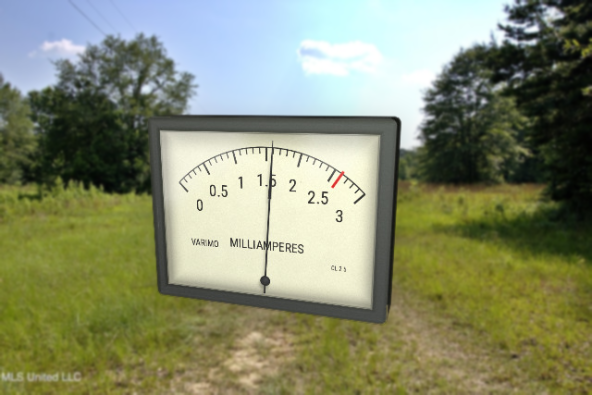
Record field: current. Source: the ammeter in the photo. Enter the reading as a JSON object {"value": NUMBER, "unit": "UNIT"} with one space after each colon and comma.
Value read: {"value": 1.6, "unit": "mA"}
